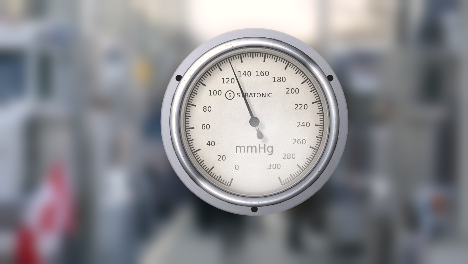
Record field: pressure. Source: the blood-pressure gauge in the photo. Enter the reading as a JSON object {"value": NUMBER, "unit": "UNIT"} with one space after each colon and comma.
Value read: {"value": 130, "unit": "mmHg"}
